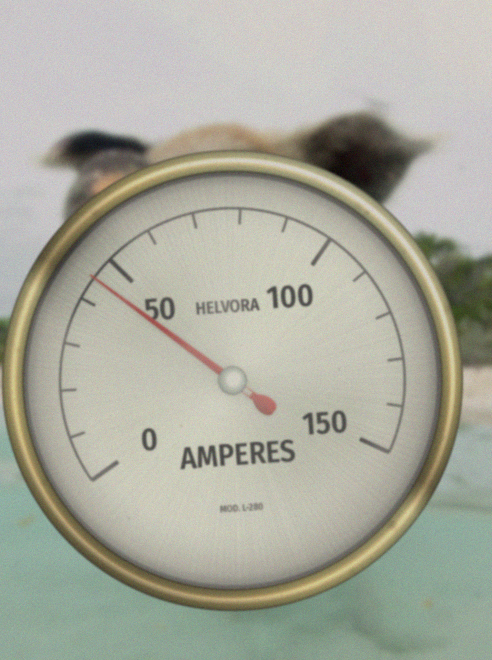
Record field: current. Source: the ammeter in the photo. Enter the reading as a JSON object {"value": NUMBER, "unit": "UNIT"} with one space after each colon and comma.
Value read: {"value": 45, "unit": "A"}
